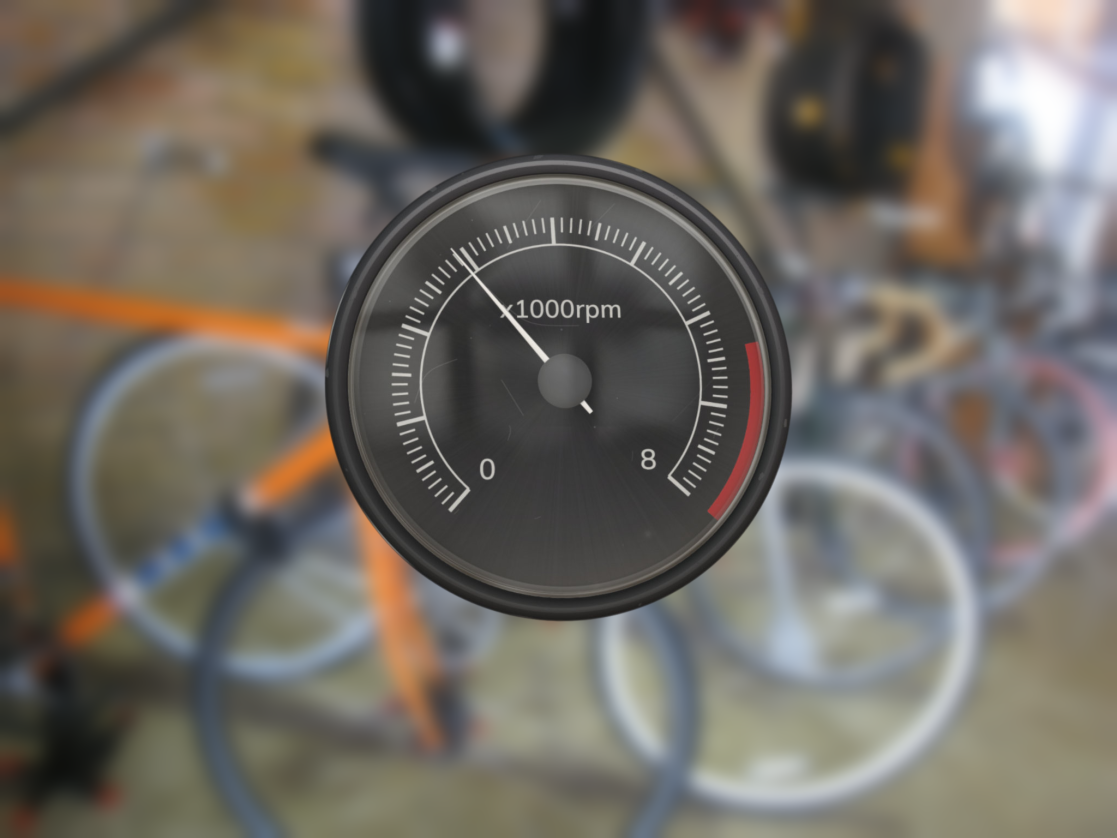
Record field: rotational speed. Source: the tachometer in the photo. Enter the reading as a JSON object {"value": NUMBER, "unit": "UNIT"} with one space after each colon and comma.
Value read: {"value": 2900, "unit": "rpm"}
